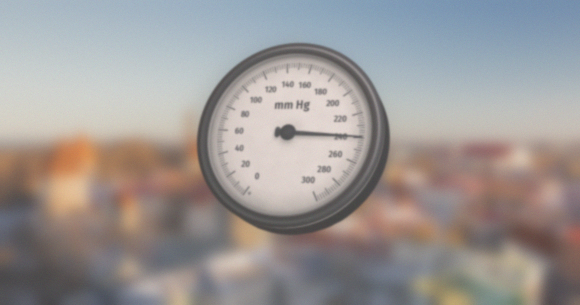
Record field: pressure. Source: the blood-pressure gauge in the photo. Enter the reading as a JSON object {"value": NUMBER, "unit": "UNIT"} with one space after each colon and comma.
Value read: {"value": 240, "unit": "mmHg"}
